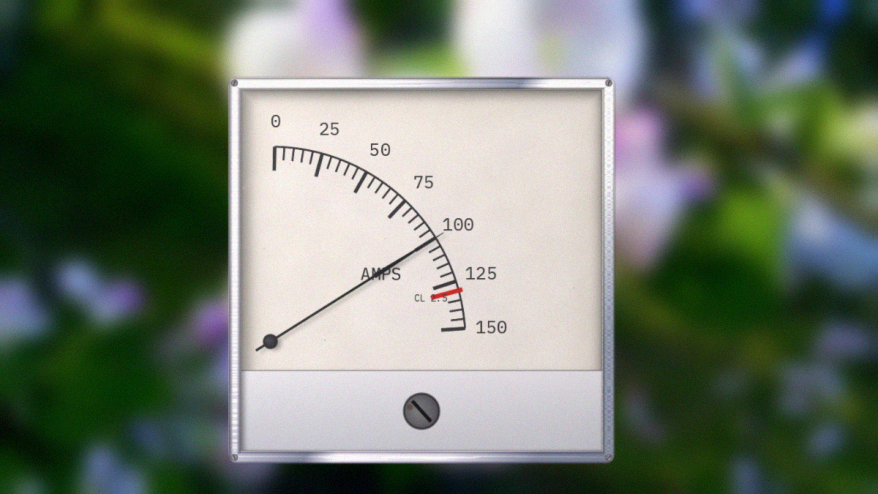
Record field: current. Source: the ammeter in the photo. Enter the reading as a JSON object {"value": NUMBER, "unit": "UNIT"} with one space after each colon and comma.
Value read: {"value": 100, "unit": "A"}
